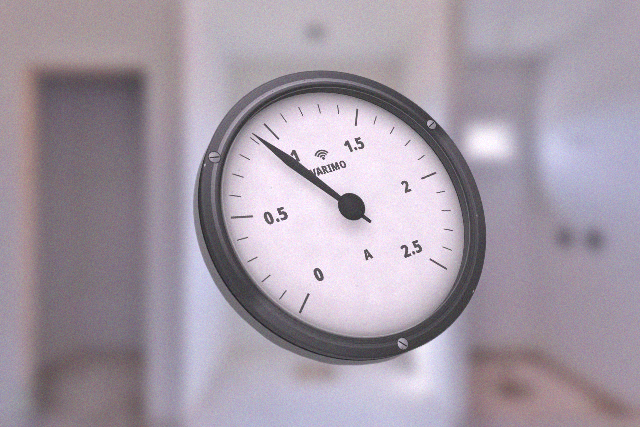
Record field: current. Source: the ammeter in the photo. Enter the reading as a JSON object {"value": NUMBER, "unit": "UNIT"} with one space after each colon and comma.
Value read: {"value": 0.9, "unit": "A"}
